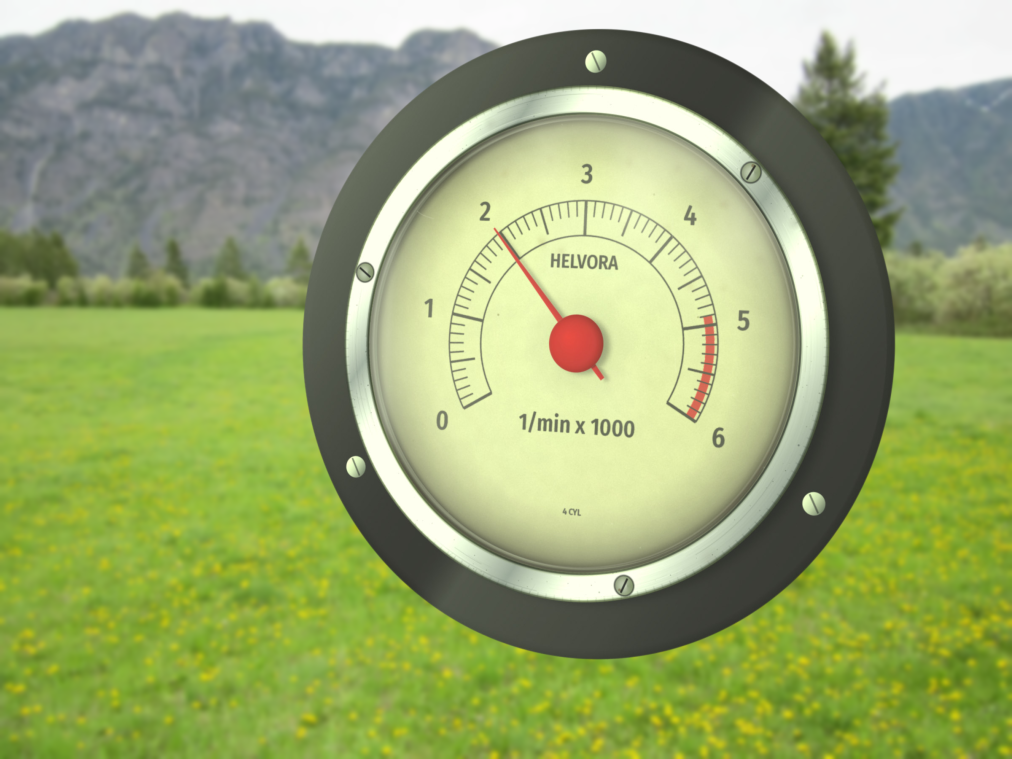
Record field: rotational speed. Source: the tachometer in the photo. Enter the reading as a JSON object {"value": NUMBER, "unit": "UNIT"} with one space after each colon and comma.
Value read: {"value": 2000, "unit": "rpm"}
